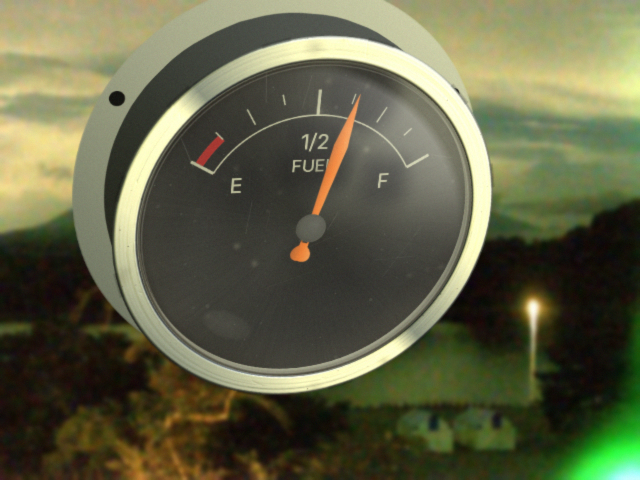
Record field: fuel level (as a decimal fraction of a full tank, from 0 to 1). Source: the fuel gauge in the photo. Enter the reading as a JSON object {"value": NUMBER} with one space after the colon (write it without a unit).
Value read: {"value": 0.625}
